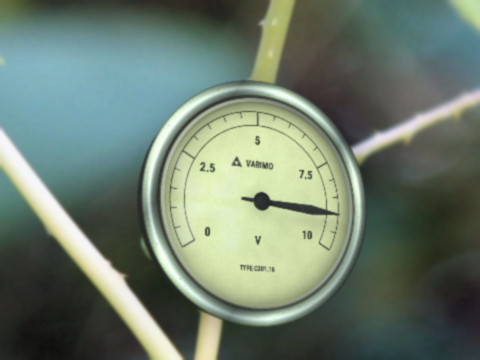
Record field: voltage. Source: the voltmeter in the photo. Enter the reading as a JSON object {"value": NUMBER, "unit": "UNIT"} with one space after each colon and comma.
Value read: {"value": 9, "unit": "V"}
